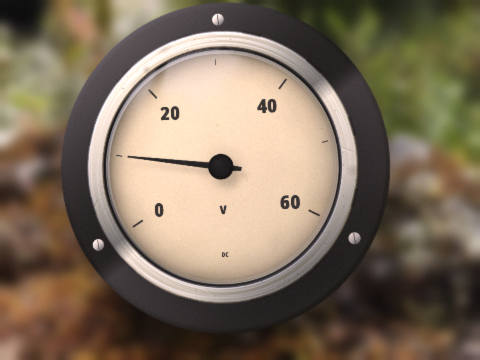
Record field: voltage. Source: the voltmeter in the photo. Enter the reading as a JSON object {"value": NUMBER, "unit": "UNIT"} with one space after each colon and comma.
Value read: {"value": 10, "unit": "V"}
